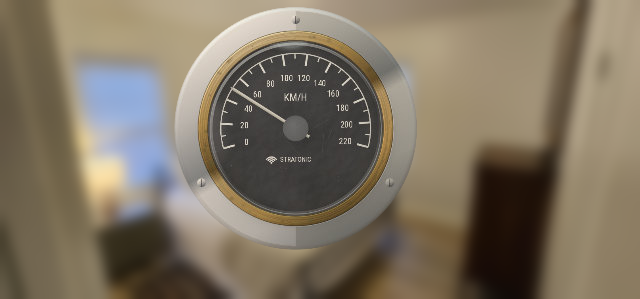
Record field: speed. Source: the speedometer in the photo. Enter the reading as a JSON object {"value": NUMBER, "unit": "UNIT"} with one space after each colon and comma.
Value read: {"value": 50, "unit": "km/h"}
